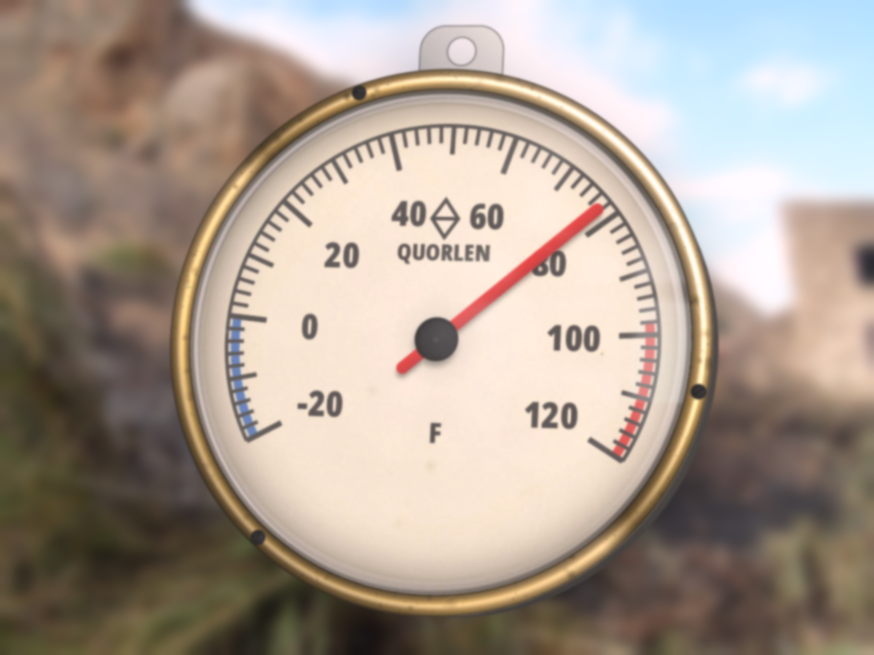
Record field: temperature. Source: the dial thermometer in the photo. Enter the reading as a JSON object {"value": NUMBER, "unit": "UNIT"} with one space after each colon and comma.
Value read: {"value": 78, "unit": "°F"}
